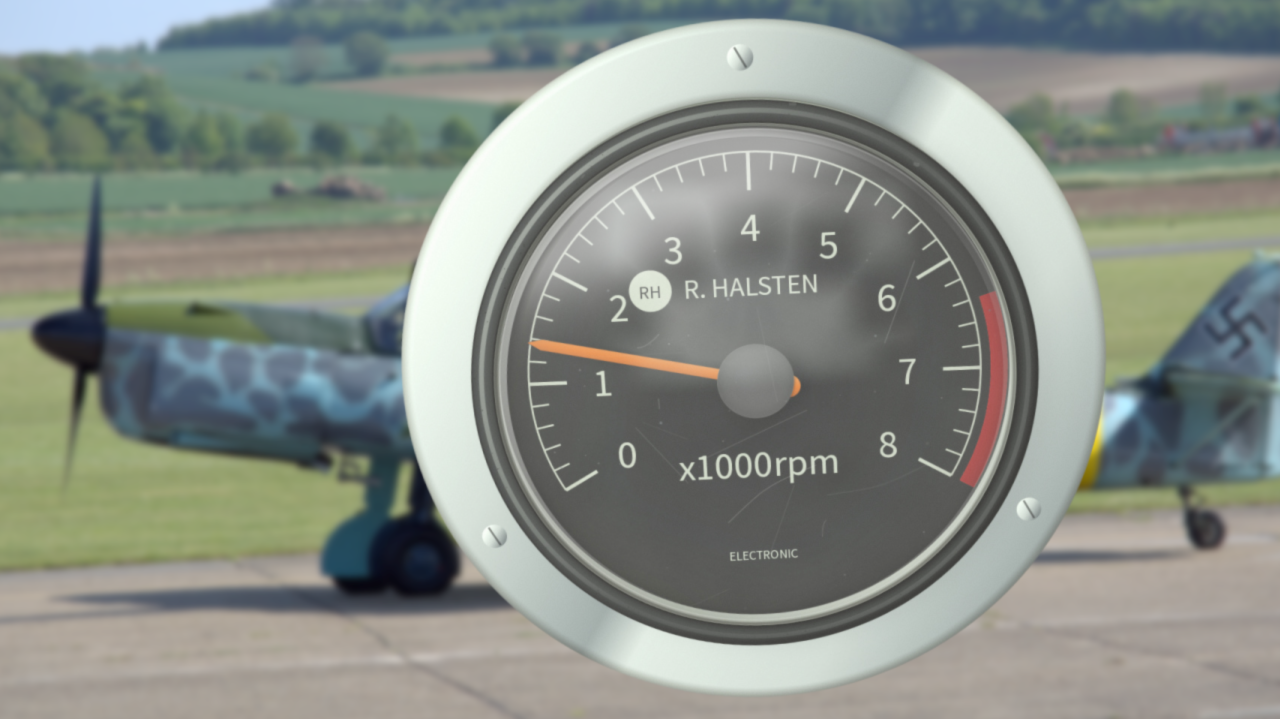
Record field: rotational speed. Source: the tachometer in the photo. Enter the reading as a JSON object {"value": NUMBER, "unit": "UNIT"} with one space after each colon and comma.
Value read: {"value": 1400, "unit": "rpm"}
